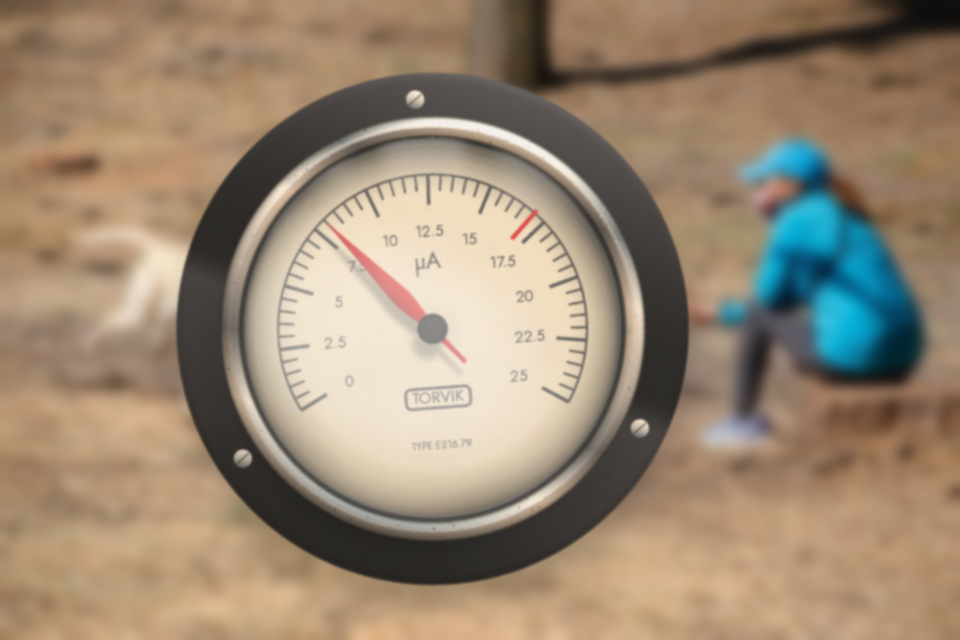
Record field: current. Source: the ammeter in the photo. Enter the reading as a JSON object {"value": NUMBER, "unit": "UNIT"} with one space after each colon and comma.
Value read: {"value": 8, "unit": "µA"}
